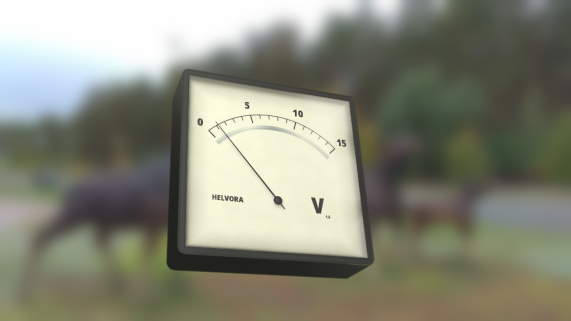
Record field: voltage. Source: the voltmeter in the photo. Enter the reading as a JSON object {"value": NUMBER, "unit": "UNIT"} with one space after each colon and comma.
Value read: {"value": 1, "unit": "V"}
